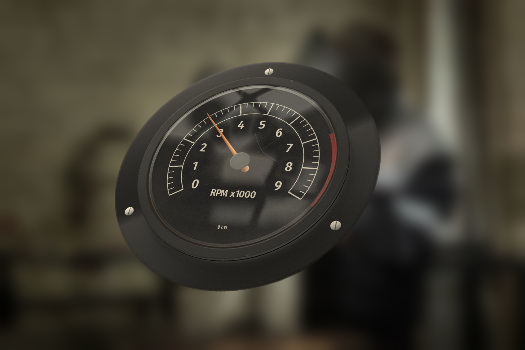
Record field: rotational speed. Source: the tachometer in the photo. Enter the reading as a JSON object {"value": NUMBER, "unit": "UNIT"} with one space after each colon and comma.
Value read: {"value": 3000, "unit": "rpm"}
